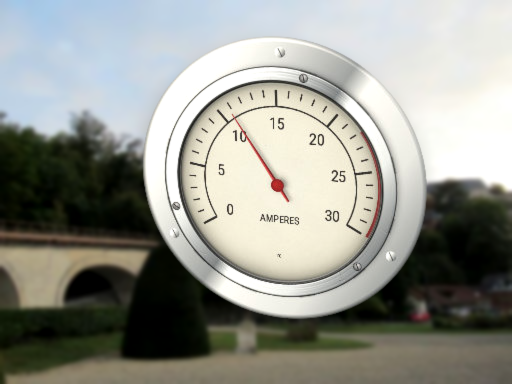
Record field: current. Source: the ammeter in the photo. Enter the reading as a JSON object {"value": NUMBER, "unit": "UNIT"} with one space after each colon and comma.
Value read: {"value": 11, "unit": "A"}
